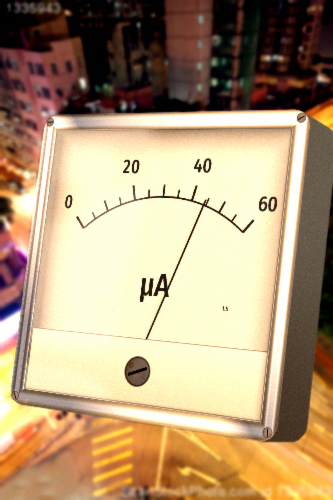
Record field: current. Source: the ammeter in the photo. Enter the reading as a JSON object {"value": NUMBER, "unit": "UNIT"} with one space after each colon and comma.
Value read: {"value": 45, "unit": "µA"}
